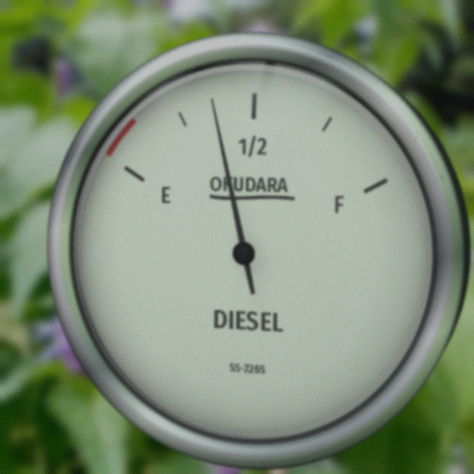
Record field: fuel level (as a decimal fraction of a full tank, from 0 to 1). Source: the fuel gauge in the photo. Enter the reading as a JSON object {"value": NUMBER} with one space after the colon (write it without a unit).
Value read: {"value": 0.375}
